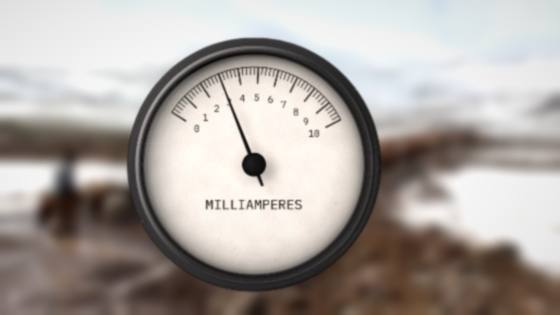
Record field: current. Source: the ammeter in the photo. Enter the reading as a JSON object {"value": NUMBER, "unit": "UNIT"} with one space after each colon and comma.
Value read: {"value": 3, "unit": "mA"}
